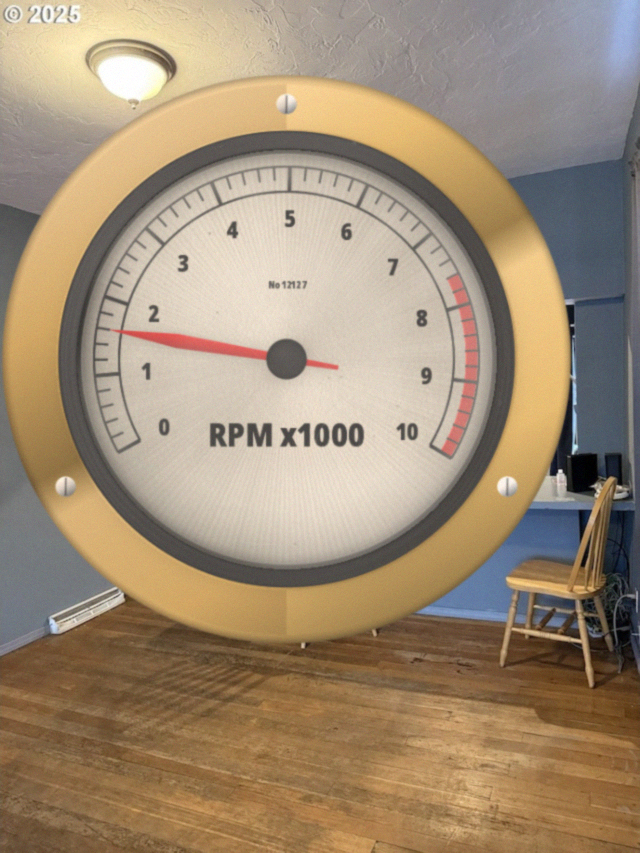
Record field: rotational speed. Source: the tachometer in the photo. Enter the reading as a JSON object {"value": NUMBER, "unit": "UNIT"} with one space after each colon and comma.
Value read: {"value": 1600, "unit": "rpm"}
